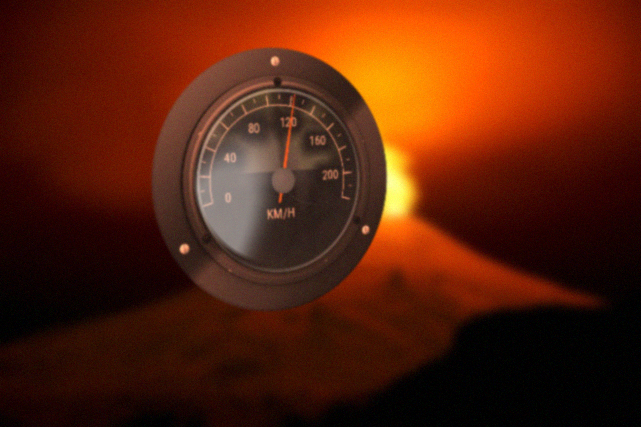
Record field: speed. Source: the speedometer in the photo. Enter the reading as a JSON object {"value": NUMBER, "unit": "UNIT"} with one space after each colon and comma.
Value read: {"value": 120, "unit": "km/h"}
